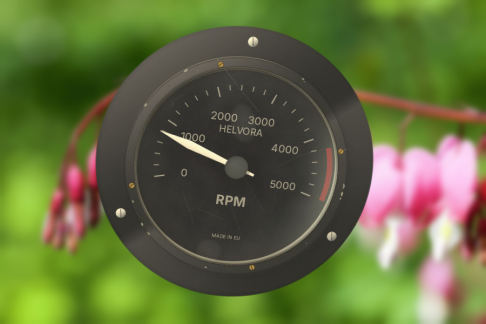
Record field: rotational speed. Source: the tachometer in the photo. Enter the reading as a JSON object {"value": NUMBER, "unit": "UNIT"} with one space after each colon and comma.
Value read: {"value": 800, "unit": "rpm"}
